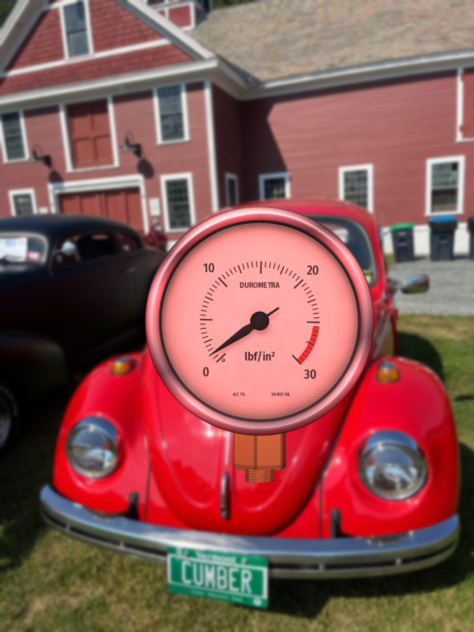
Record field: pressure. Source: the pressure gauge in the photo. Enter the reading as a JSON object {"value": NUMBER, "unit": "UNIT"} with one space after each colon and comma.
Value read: {"value": 1, "unit": "psi"}
